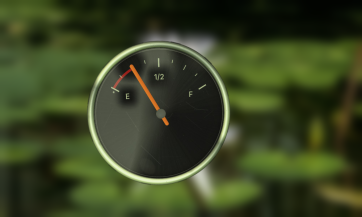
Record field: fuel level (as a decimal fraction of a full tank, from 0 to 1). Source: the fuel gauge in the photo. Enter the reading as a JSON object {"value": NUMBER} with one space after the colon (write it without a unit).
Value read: {"value": 0.25}
